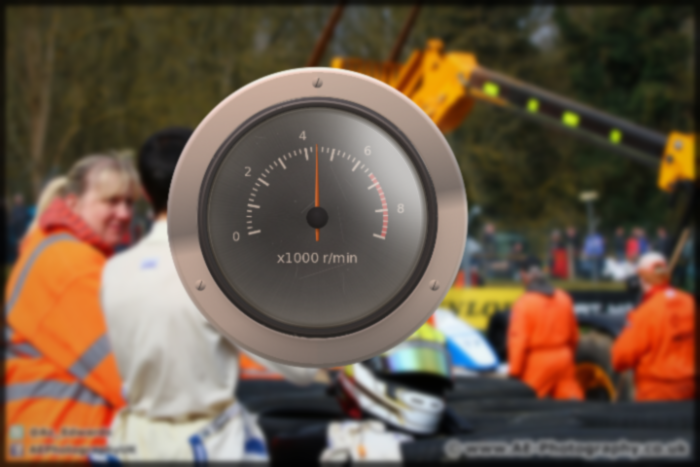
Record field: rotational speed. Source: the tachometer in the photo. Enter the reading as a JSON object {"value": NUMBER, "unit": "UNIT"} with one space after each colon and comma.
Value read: {"value": 4400, "unit": "rpm"}
